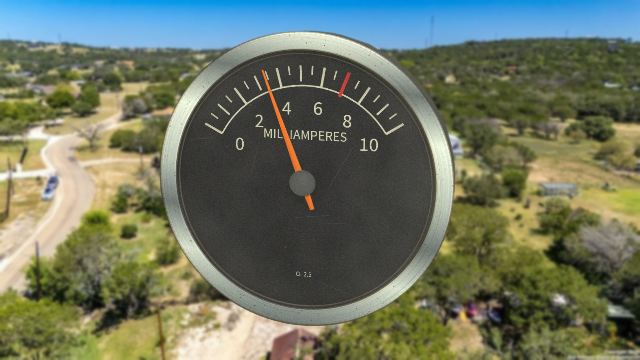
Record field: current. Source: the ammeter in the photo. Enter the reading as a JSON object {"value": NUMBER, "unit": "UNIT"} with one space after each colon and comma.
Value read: {"value": 3.5, "unit": "mA"}
